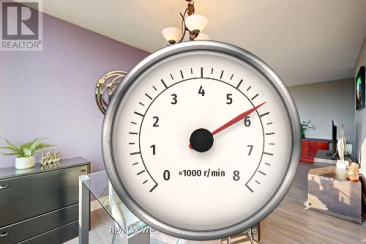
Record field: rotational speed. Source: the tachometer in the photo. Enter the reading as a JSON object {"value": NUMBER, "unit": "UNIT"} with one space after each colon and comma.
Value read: {"value": 5750, "unit": "rpm"}
